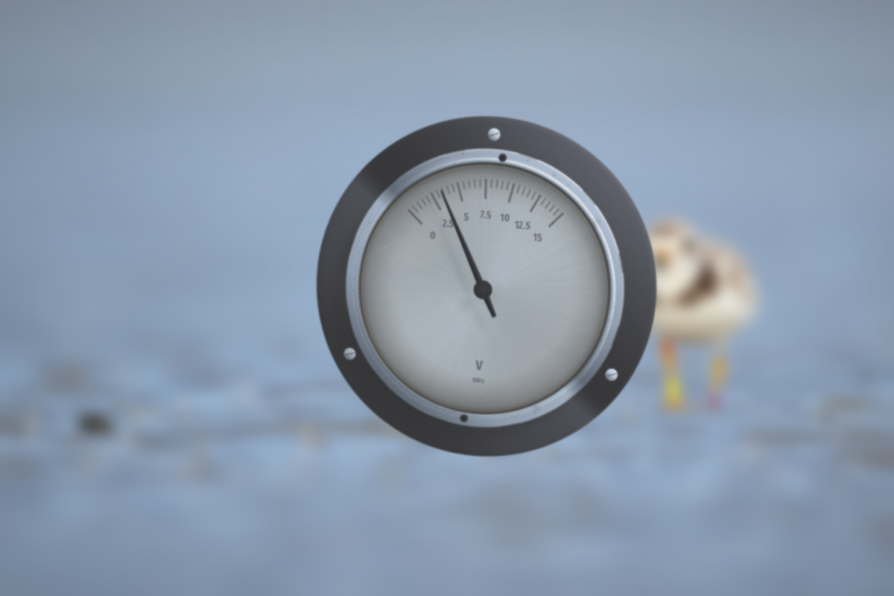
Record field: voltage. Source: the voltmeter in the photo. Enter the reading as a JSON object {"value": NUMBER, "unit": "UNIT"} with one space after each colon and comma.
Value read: {"value": 3.5, "unit": "V"}
